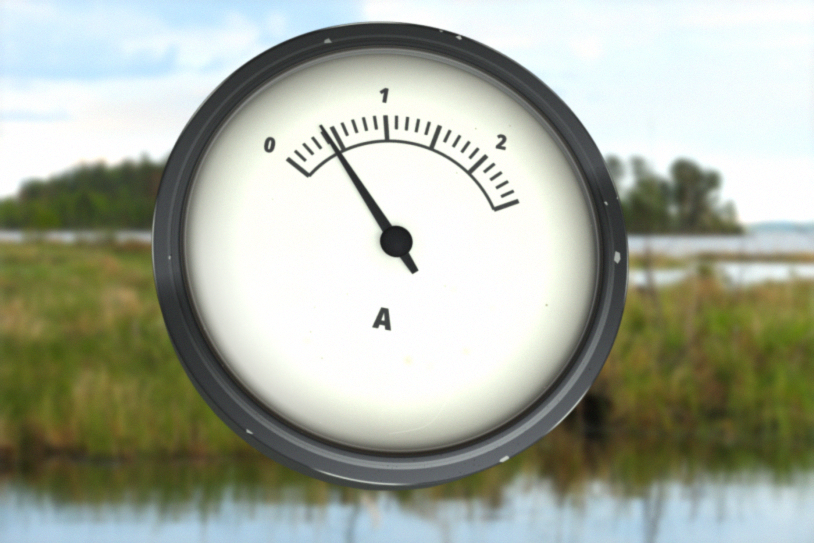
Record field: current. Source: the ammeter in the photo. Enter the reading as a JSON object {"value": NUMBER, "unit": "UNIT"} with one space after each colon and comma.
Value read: {"value": 0.4, "unit": "A"}
